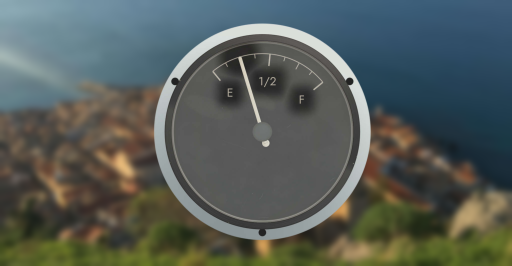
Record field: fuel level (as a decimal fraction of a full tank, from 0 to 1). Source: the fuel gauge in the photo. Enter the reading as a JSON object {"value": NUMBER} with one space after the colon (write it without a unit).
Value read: {"value": 0.25}
